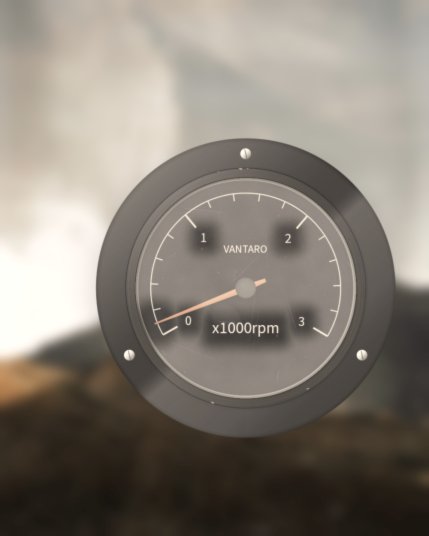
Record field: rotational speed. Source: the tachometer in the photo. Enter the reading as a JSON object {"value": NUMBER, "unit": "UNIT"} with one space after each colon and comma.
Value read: {"value": 100, "unit": "rpm"}
